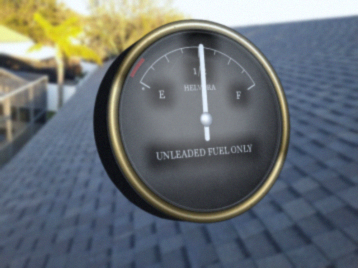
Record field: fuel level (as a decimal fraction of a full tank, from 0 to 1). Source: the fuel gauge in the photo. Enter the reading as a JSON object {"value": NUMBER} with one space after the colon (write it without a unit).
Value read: {"value": 0.5}
